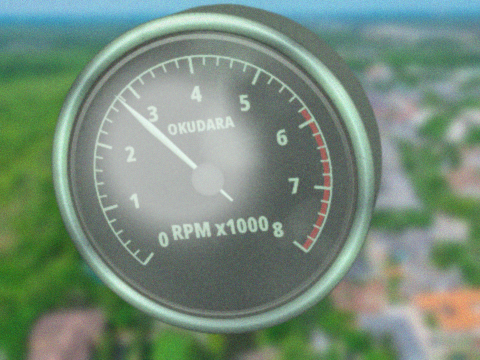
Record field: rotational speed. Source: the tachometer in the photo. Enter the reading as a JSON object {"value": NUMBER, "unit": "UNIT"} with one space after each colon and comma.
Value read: {"value": 2800, "unit": "rpm"}
